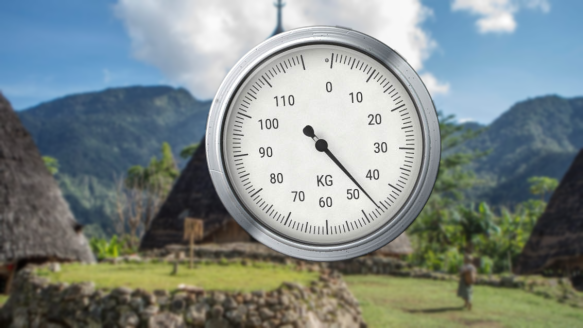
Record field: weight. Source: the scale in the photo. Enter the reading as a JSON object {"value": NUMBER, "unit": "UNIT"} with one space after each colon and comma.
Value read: {"value": 46, "unit": "kg"}
